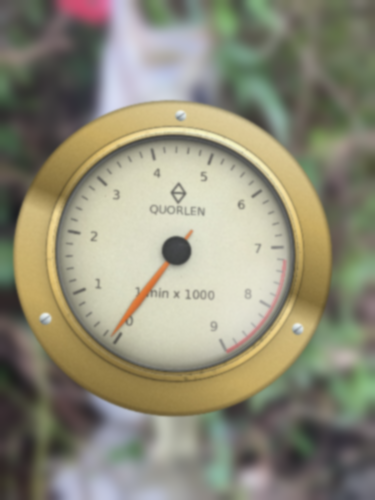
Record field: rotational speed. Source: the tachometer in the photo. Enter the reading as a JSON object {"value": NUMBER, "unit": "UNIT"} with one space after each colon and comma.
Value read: {"value": 100, "unit": "rpm"}
